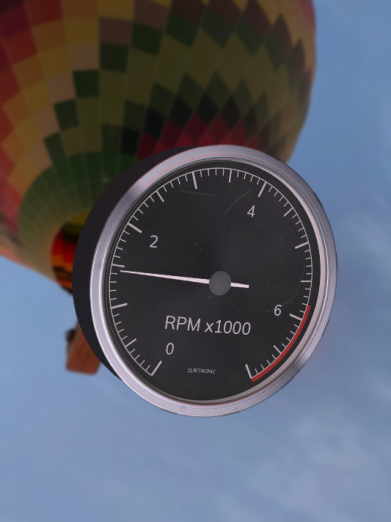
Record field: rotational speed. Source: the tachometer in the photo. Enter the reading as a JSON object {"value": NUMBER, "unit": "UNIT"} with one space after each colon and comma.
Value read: {"value": 1450, "unit": "rpm"}
